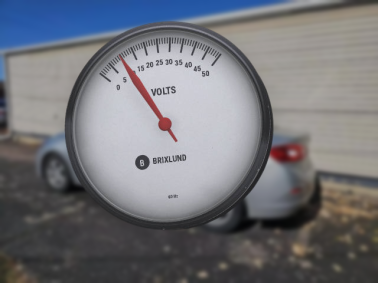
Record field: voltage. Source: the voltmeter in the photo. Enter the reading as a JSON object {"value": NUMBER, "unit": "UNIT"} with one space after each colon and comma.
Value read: {"value": 10, "unit": "V"}
